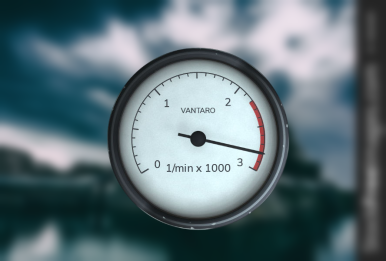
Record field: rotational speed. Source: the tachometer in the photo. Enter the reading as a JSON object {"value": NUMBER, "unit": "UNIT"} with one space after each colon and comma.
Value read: {"value": 2800, "unit": "rpm"}
